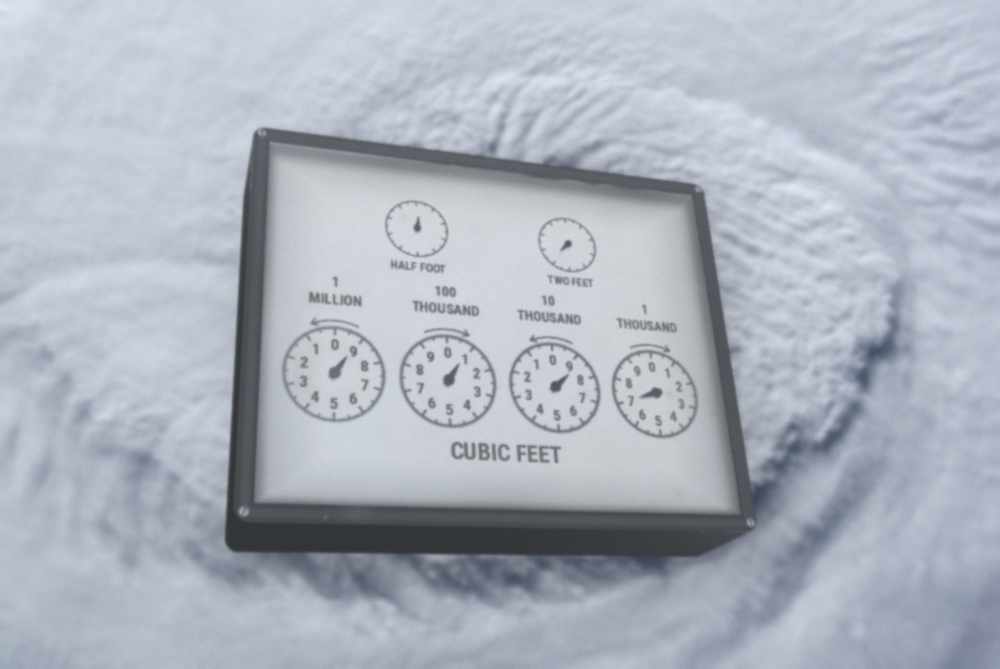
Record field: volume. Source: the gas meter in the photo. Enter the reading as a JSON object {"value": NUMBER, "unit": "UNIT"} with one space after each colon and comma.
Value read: {"value": 908700, "unit": "ft³"}
